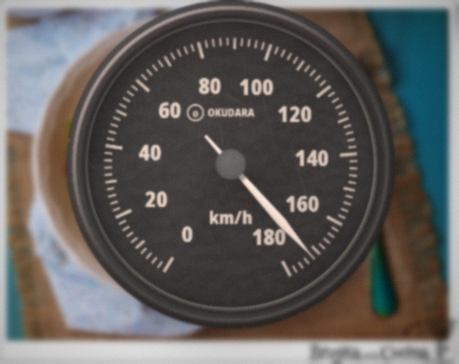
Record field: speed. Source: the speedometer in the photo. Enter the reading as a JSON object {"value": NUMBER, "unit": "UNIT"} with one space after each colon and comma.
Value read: {"value": 172, "unit": "km/h"}
